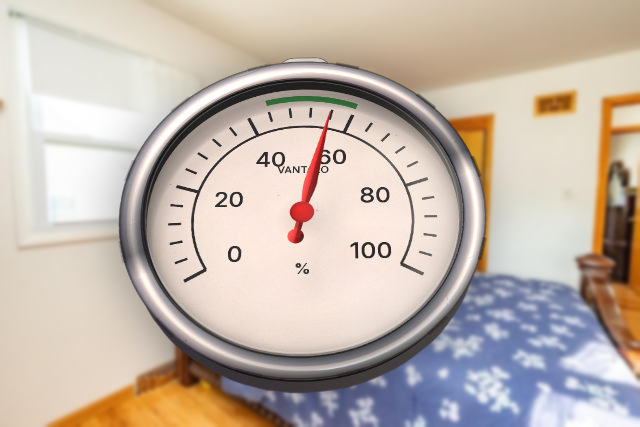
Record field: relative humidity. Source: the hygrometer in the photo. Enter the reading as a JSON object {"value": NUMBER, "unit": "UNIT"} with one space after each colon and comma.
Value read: {"value": 56, "unit": "%"}
